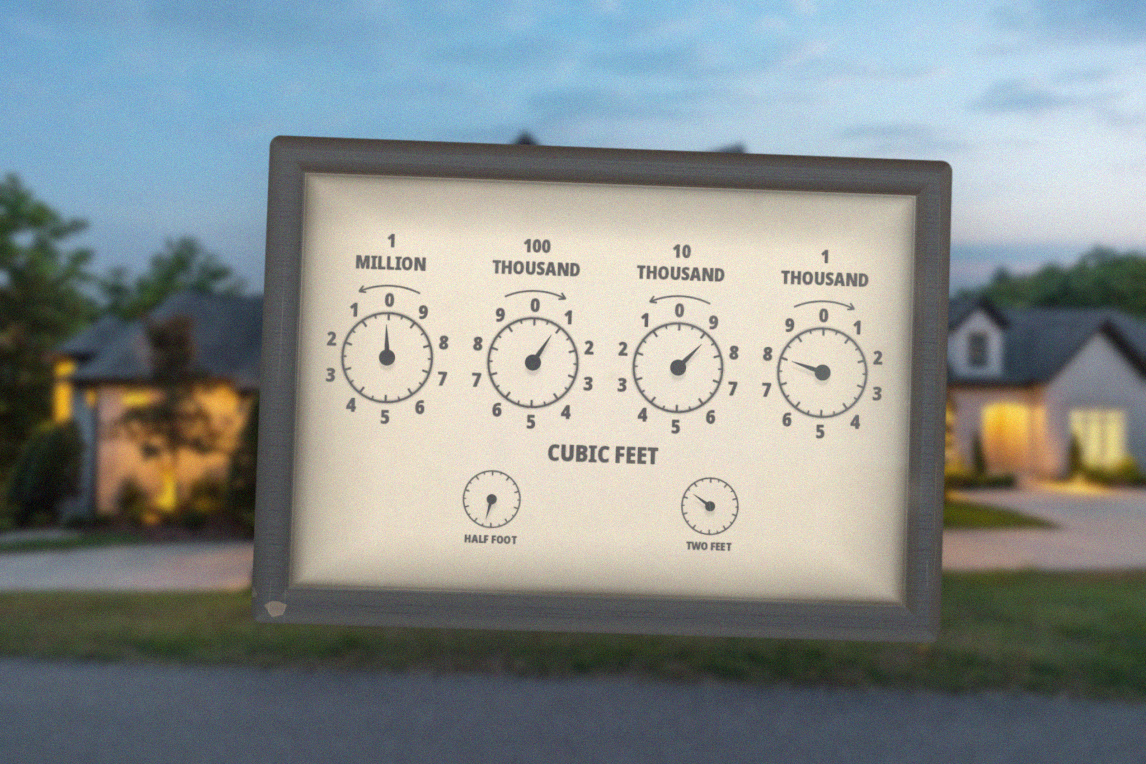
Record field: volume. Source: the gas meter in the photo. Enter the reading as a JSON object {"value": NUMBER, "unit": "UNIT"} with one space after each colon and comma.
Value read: {"value": 8800, "unit": "ft³"}
